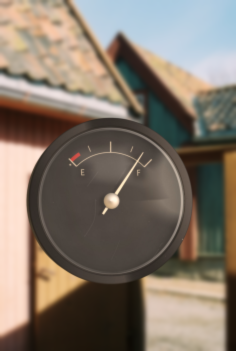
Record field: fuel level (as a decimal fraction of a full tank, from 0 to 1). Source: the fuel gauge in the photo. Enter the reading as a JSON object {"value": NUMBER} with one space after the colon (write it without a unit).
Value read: {"value": 0.875}
